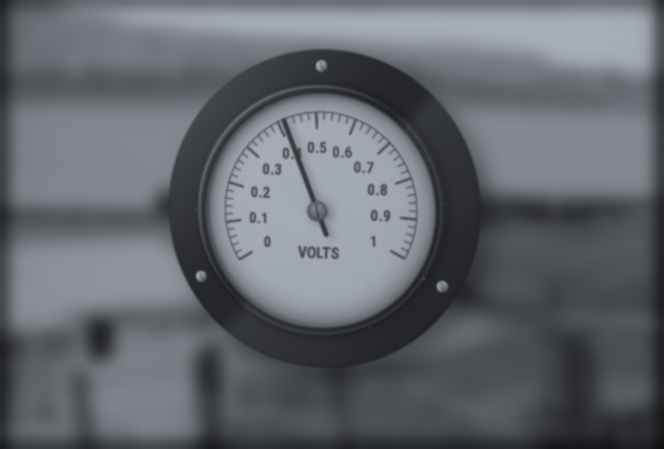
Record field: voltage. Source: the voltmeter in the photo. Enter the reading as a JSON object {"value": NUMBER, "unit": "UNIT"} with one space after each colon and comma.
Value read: {"value": 0.42, "unit": "V"}
